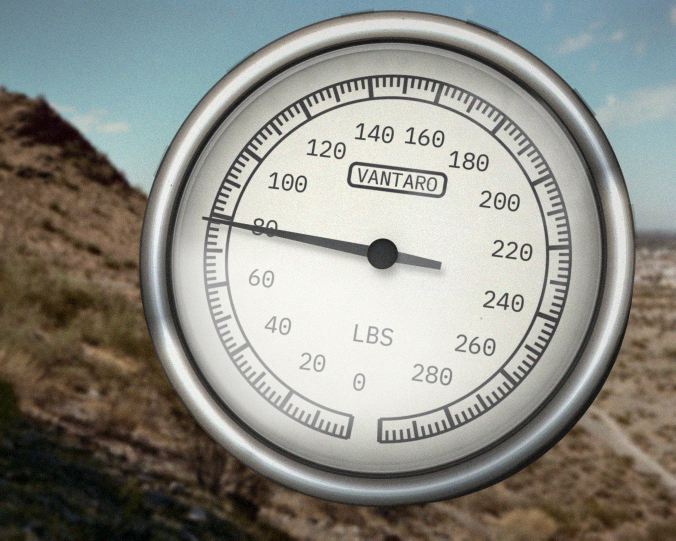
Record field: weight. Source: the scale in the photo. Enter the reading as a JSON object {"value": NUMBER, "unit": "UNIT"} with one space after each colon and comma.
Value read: {"value": 78, "unit": "lb"}
